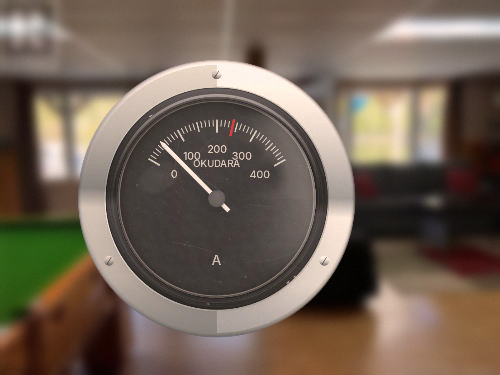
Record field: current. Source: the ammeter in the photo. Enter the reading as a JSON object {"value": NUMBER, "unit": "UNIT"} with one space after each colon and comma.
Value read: {"value": 50, "unit": "A"}
